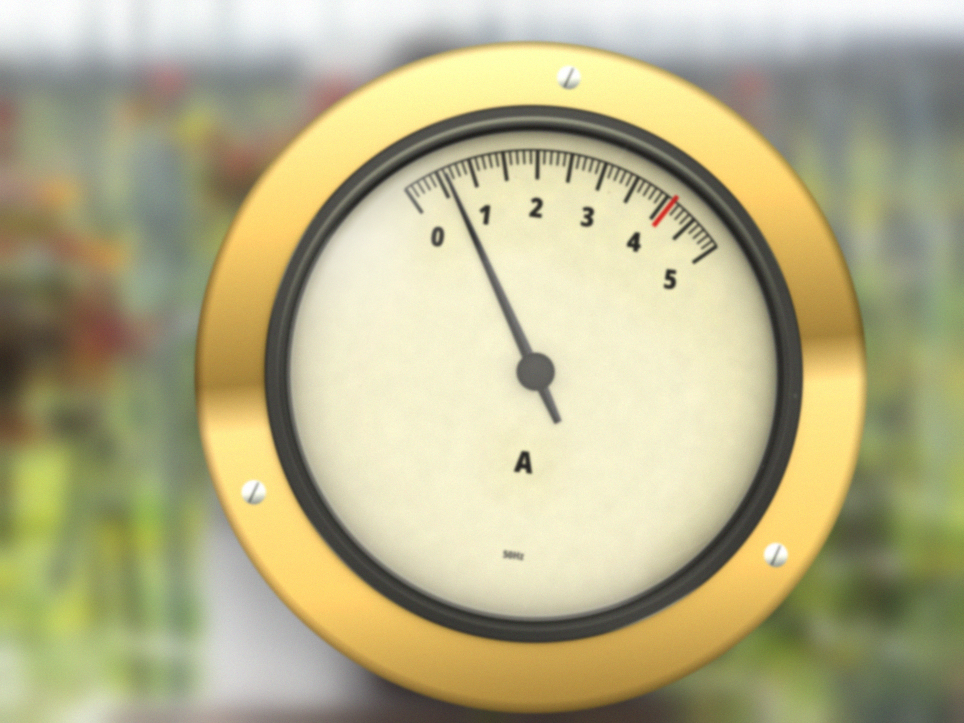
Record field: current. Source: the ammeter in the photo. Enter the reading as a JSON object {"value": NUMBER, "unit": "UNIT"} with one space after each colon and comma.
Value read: {"value": 0.6, "unit": "A"}
